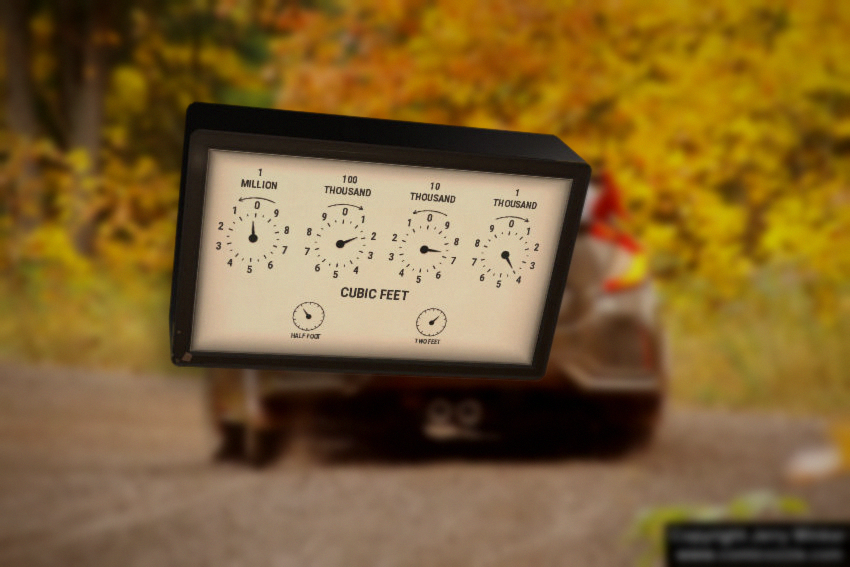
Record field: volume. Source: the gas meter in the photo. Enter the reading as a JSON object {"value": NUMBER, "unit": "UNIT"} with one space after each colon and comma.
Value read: {"value": 17400, "unit": "ft³"}
